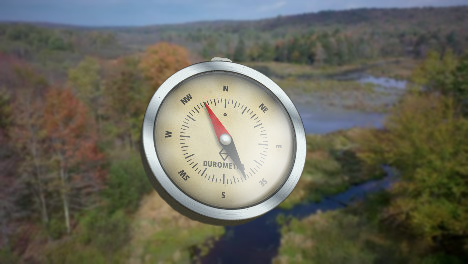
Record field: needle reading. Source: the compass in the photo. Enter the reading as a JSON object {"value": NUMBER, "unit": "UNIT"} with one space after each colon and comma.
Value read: {"value": 330, "unit": "°"}
